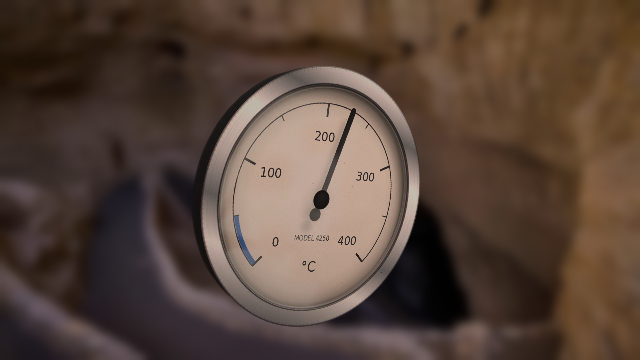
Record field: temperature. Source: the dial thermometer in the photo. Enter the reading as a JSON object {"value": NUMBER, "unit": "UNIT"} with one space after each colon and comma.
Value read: {"value": 225, "unit": "°C"}
